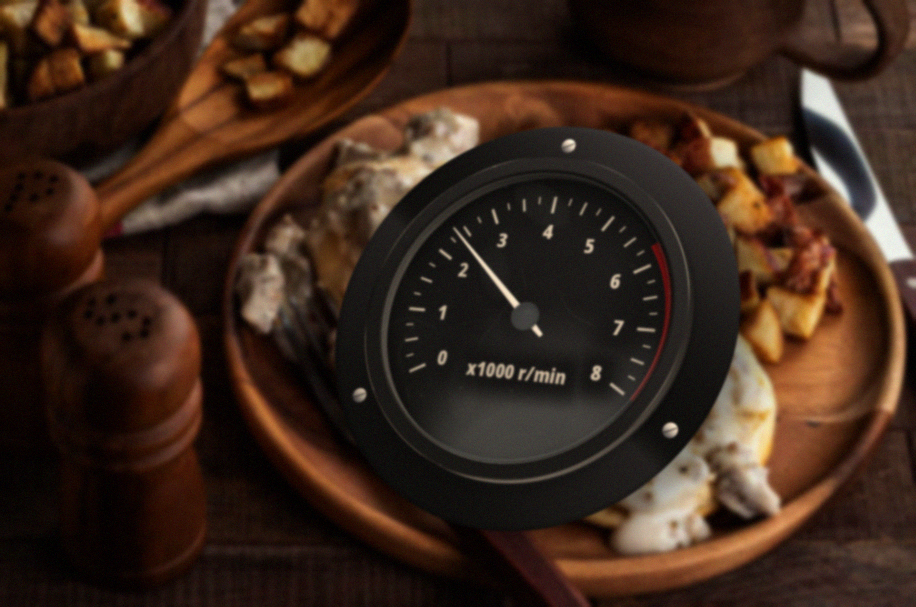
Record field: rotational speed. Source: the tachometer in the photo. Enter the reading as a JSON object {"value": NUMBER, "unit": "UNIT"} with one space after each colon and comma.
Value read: {"value": 2375, "unit": "rpm"}
